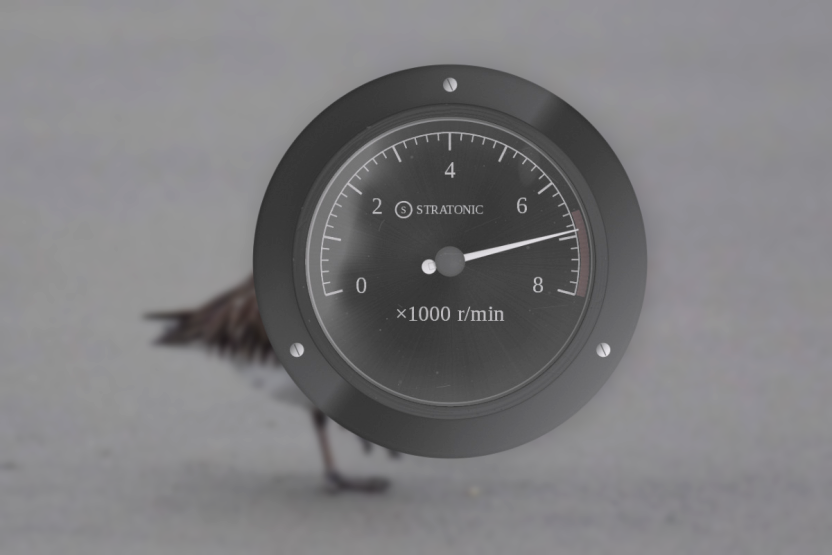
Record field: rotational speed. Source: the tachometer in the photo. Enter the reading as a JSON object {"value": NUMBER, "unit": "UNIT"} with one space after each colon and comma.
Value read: {"value": 6900, "unit": "rpm"}
